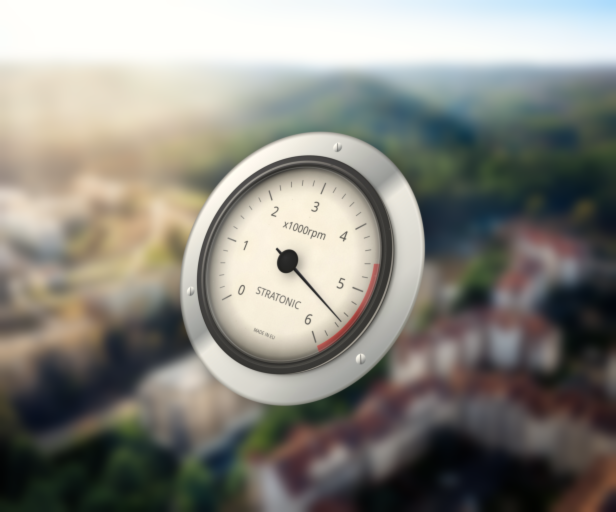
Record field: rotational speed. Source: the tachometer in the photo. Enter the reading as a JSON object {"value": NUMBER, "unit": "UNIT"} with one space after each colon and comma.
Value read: {"value": 5500, "unit": "rpm"}
